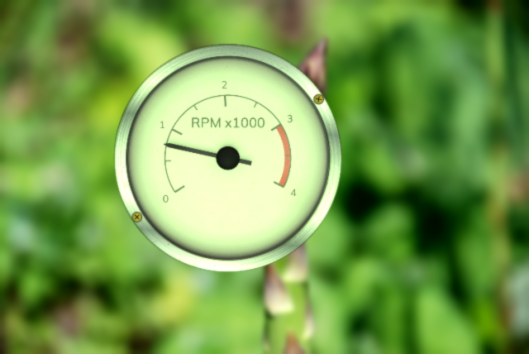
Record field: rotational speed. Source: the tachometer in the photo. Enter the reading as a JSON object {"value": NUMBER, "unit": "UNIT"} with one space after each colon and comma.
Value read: {"value": 750, "unit": "rpm"}
